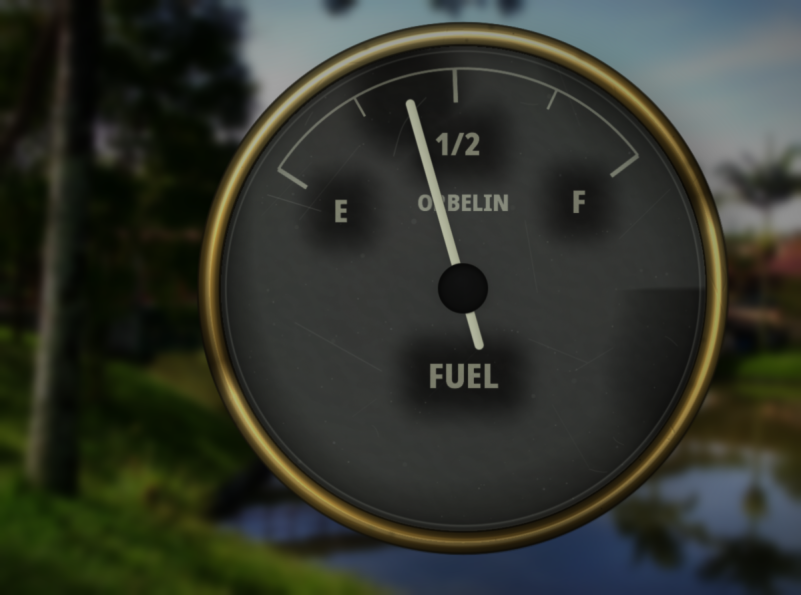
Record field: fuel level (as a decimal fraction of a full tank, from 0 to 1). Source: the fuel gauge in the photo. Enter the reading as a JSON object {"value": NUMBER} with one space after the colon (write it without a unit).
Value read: {"value": 0.375}
